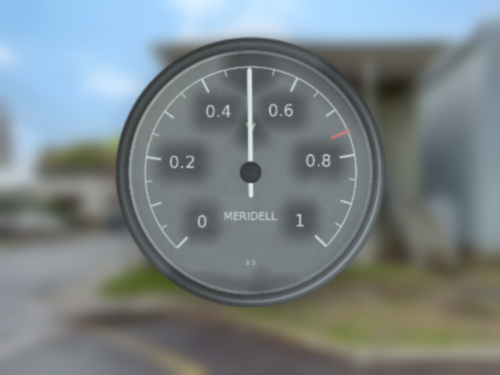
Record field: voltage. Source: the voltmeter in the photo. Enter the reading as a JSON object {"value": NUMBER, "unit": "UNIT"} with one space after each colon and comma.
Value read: {"value": 0.5, "unit": "V"}
